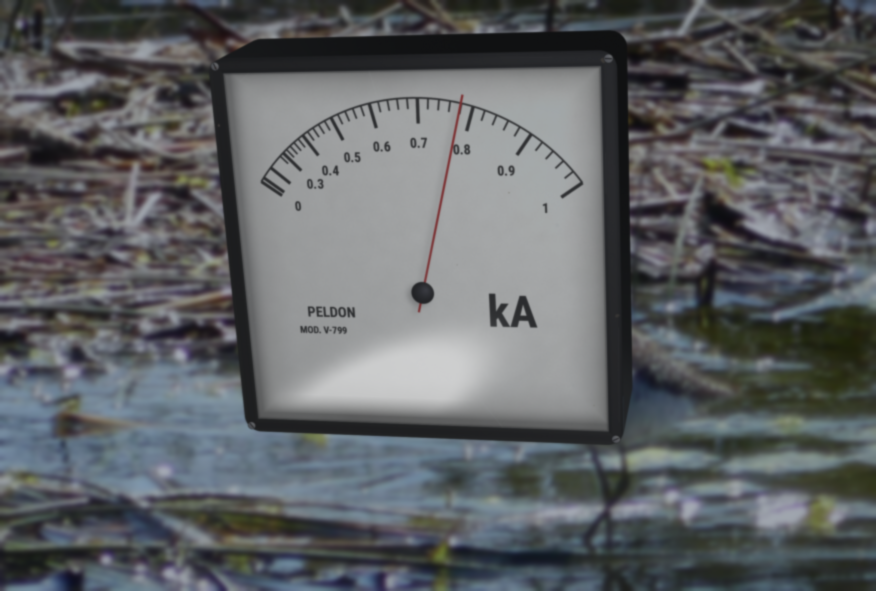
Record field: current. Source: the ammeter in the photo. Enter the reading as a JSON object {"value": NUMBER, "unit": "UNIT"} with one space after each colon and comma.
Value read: {"value": 0.78, "unit": "kA"}
